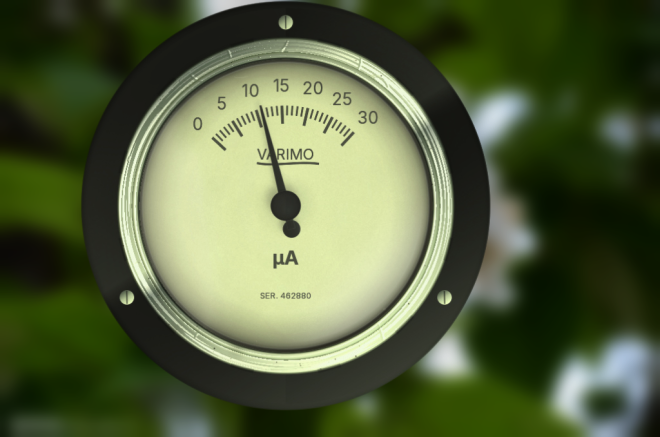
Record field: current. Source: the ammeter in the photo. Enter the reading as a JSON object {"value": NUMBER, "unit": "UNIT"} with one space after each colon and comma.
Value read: {"value": 11, "unit": "µA"}
